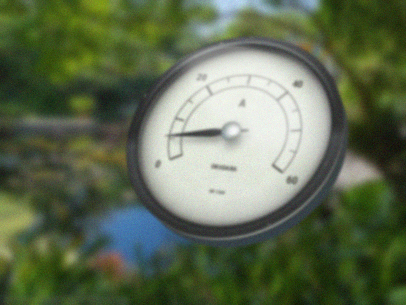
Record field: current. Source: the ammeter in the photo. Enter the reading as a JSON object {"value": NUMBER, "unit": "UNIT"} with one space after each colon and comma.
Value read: {"value": 5, "unit": "A"}
